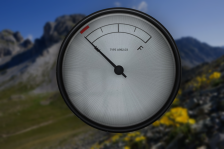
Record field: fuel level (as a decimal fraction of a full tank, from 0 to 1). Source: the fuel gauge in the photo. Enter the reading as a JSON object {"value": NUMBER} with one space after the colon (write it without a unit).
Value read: {"value": 0}
